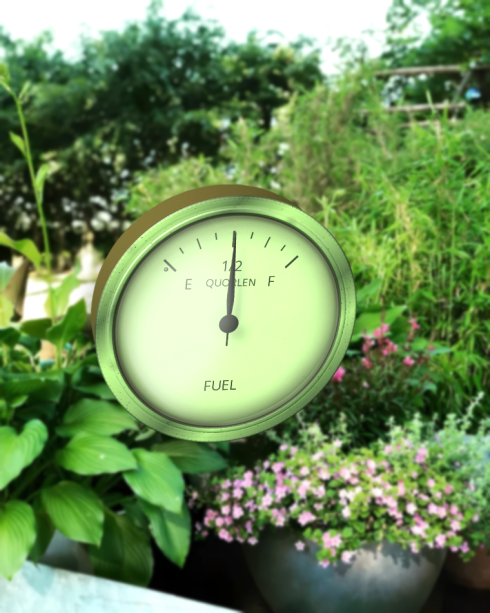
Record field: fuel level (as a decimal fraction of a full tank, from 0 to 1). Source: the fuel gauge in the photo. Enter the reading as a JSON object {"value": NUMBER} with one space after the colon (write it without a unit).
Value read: {"value": 0.5}
